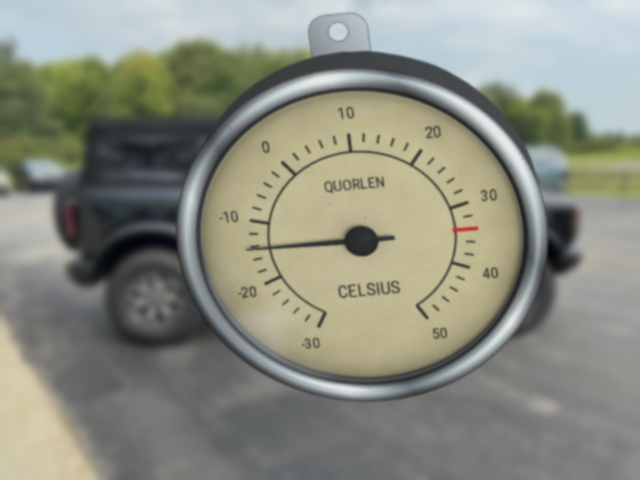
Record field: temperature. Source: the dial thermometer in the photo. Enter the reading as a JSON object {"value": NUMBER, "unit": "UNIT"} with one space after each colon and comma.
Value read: {"value": -14, "unit": "°C"}
